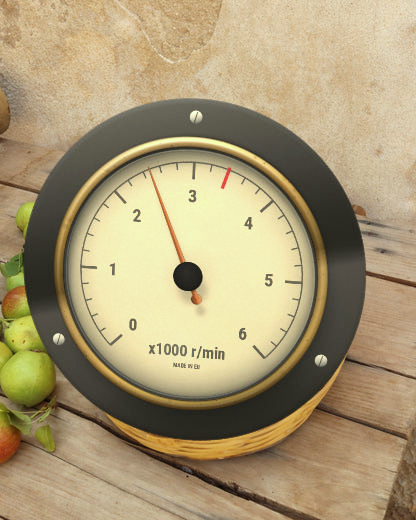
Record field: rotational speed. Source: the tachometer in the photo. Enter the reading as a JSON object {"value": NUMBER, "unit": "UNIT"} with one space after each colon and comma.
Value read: {"value": 2500, "unit": "rpm"}
